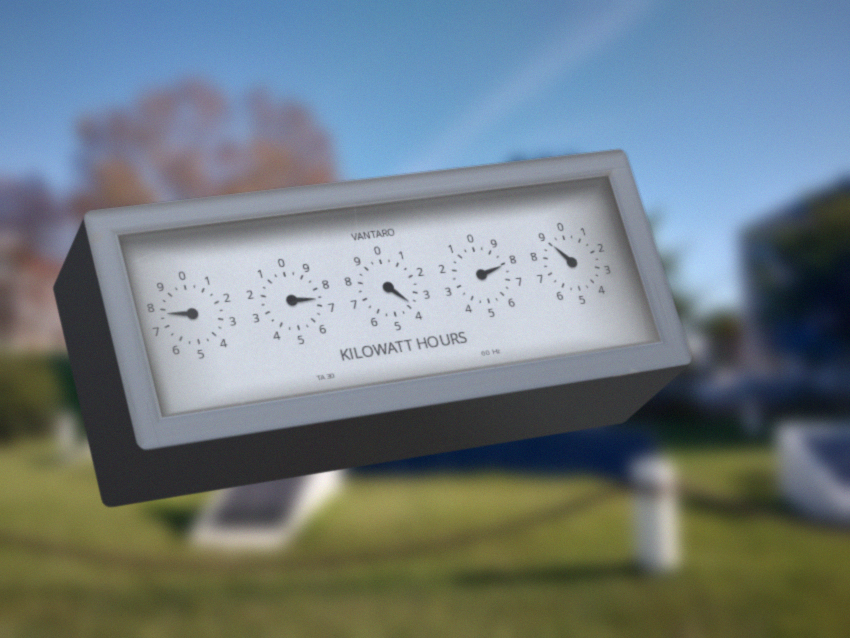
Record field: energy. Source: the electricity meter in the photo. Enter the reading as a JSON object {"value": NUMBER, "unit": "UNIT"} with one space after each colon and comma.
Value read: {"value": 77379, "unit": "kWh"}
